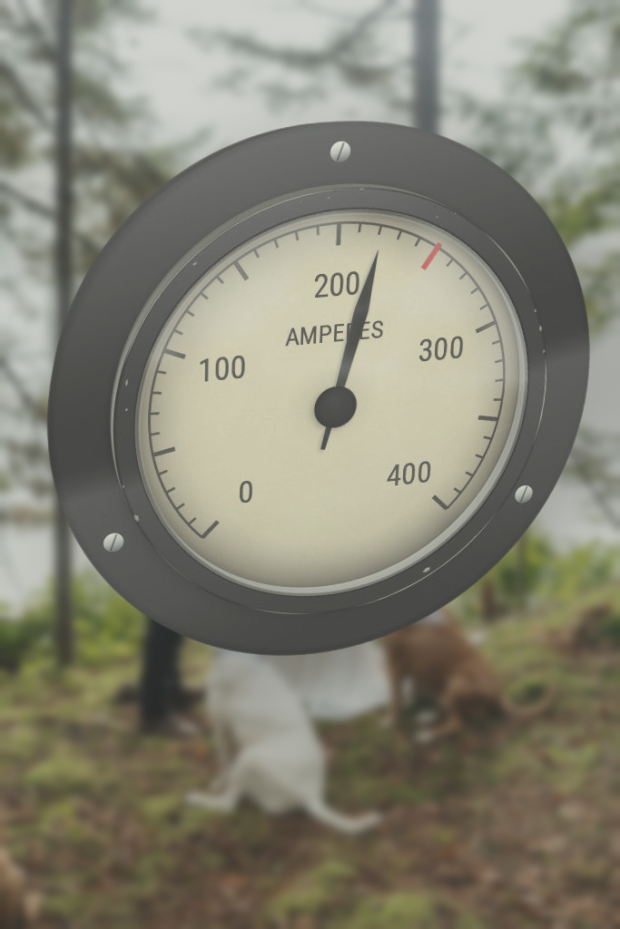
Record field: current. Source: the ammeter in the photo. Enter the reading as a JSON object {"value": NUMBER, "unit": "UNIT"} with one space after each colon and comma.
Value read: {"value": 220, "unit": "A"}
